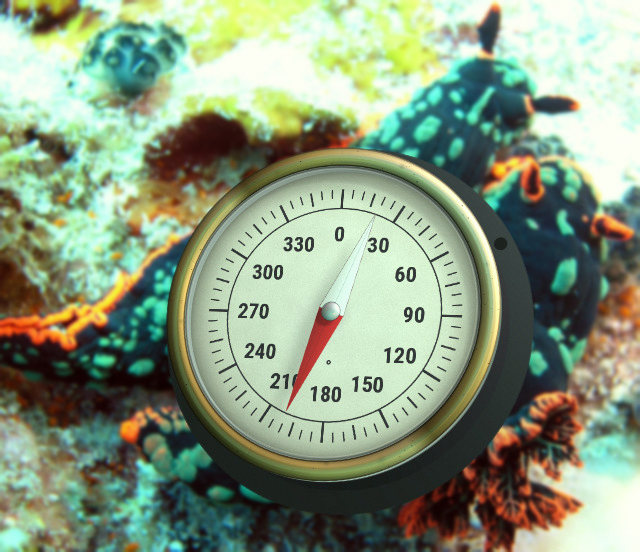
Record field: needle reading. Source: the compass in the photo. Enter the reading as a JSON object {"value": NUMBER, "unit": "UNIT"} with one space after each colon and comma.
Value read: {"value": 200, "unit": "°"}
